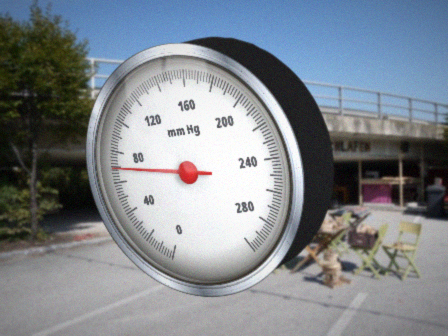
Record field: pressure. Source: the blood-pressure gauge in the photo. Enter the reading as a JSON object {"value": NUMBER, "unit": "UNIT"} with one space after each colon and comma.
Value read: {"value": 70, "unit": "mmHg"}
